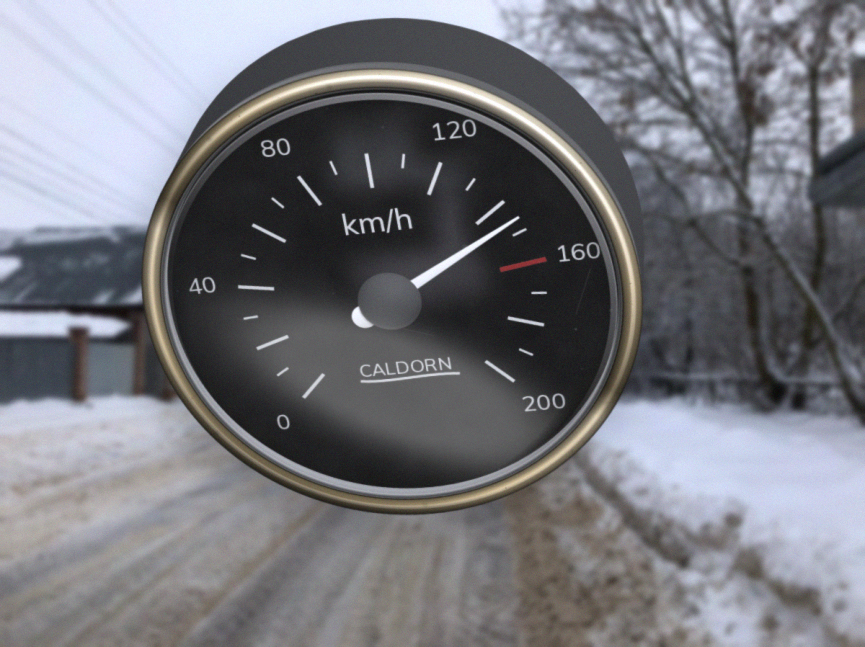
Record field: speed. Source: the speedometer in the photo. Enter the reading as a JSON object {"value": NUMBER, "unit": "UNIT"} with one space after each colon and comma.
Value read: {"value": 145, "unit": "km/h"}
